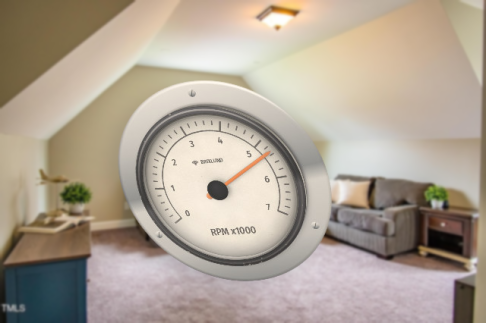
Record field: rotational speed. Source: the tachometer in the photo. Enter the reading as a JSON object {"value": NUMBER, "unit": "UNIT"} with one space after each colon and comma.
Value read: {"value": 5300, "unit": "rpm"}
